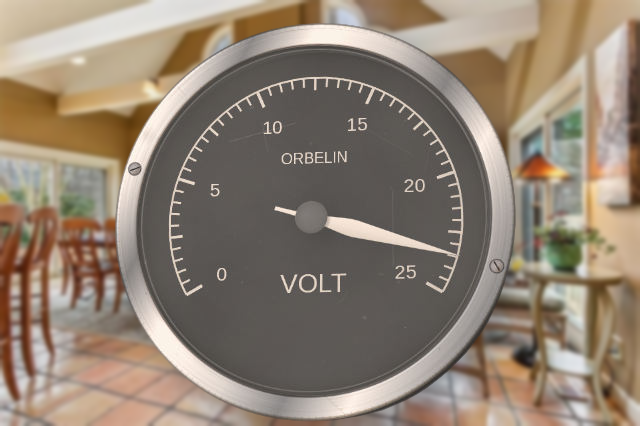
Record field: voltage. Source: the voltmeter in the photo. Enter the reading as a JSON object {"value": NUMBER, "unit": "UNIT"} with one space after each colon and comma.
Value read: {"value": 23.5, "unit": "V"}
